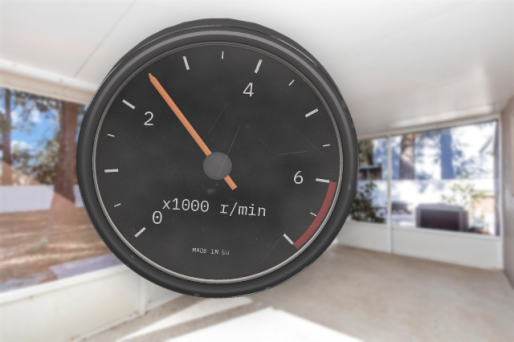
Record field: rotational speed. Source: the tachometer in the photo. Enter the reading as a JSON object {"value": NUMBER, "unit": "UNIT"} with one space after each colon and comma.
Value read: {"value": 2500, "unit": "rpm"}
